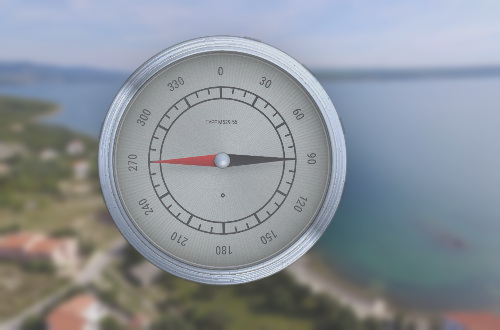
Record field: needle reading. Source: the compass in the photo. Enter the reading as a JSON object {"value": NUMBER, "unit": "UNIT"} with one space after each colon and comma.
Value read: {"value": 270, "unit": "°"}
